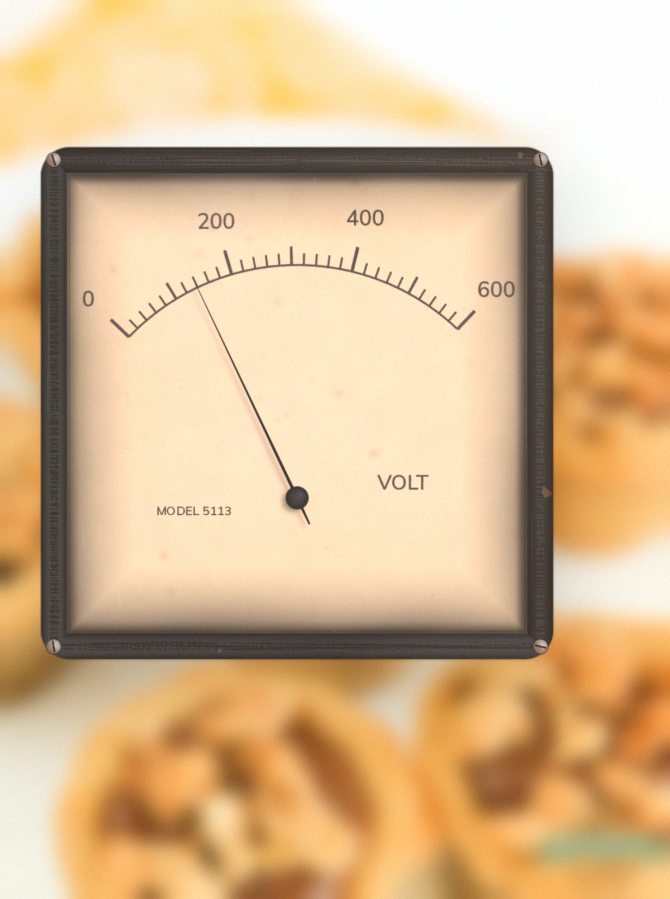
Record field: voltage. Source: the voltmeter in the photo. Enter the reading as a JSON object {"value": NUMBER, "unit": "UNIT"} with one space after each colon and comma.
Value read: {"value": 140, "unit": "V"}
